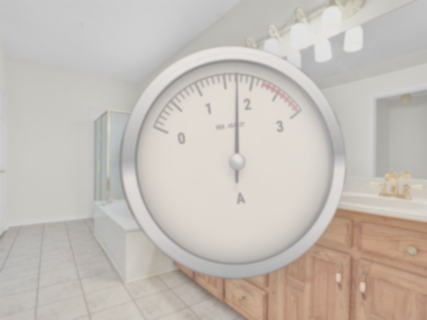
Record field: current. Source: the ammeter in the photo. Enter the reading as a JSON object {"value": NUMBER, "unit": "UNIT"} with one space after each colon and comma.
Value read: {"value": 1.7, "unit": "A"}
